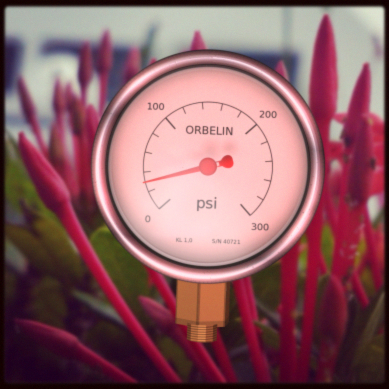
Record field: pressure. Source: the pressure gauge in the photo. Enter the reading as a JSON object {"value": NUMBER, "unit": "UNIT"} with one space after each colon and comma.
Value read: {"value": 30, "unit": "psi"}
